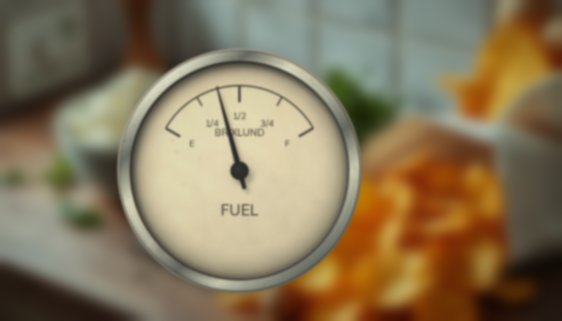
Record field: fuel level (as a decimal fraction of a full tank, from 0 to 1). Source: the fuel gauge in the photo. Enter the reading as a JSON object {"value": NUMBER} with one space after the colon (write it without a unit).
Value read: {"value": 0.375}
